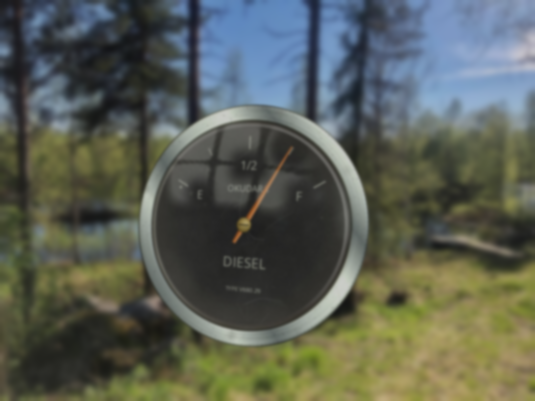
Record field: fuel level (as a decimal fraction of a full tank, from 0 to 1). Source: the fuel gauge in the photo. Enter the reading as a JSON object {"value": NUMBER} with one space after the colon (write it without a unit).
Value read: {"value": 0.75}
